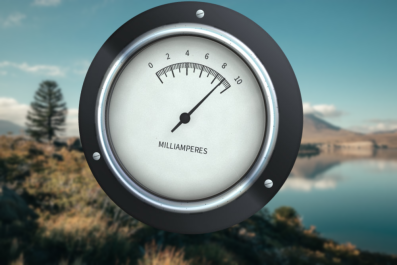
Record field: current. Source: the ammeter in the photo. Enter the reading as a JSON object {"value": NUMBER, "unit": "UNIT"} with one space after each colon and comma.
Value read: {"value": 9, "unit": "mA"}
